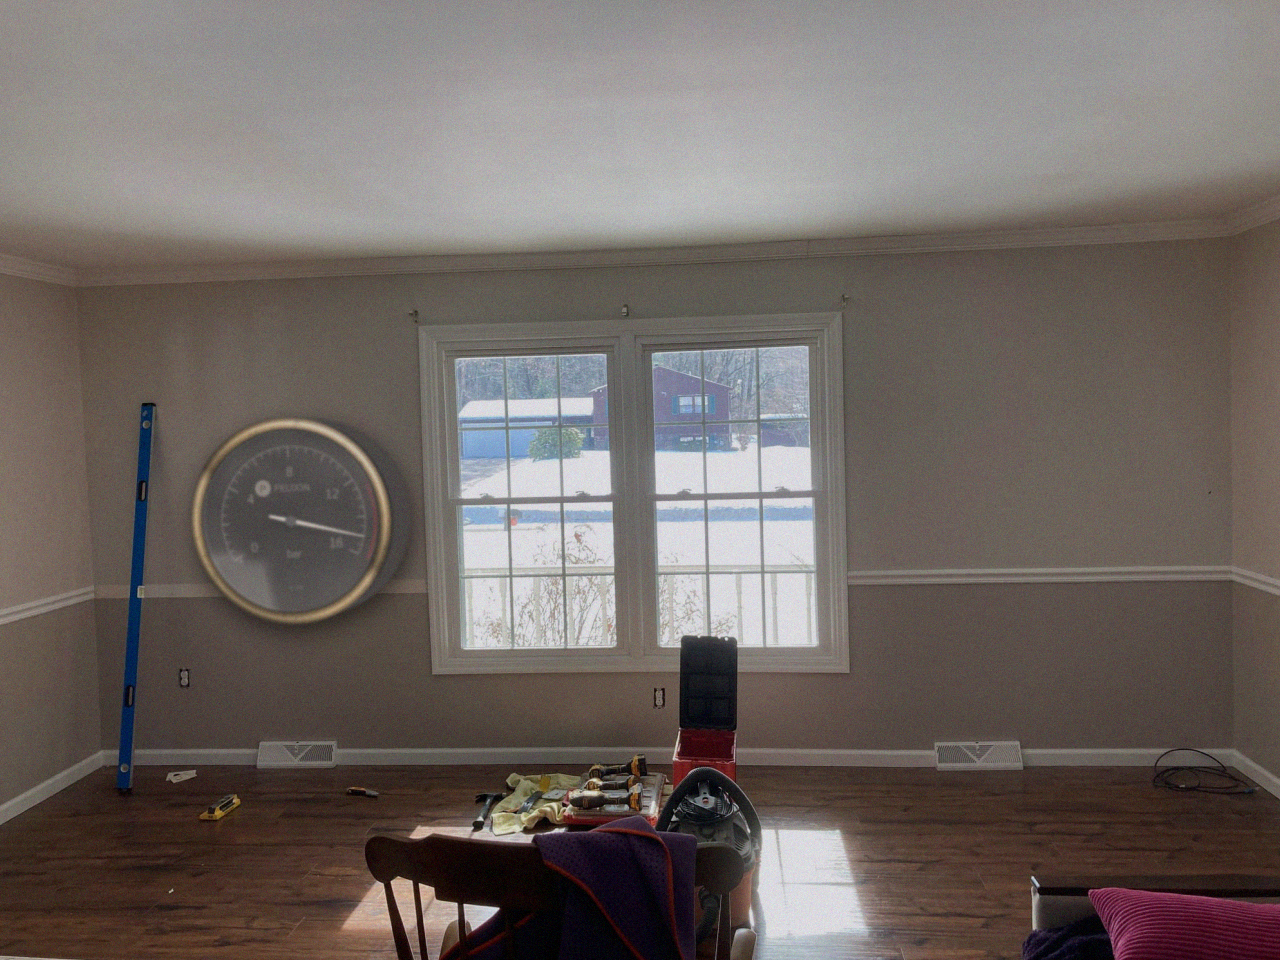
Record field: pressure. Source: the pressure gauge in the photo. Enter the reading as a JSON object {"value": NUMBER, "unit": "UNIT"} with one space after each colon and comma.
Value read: {"value": 15, "unit": "bar"}
